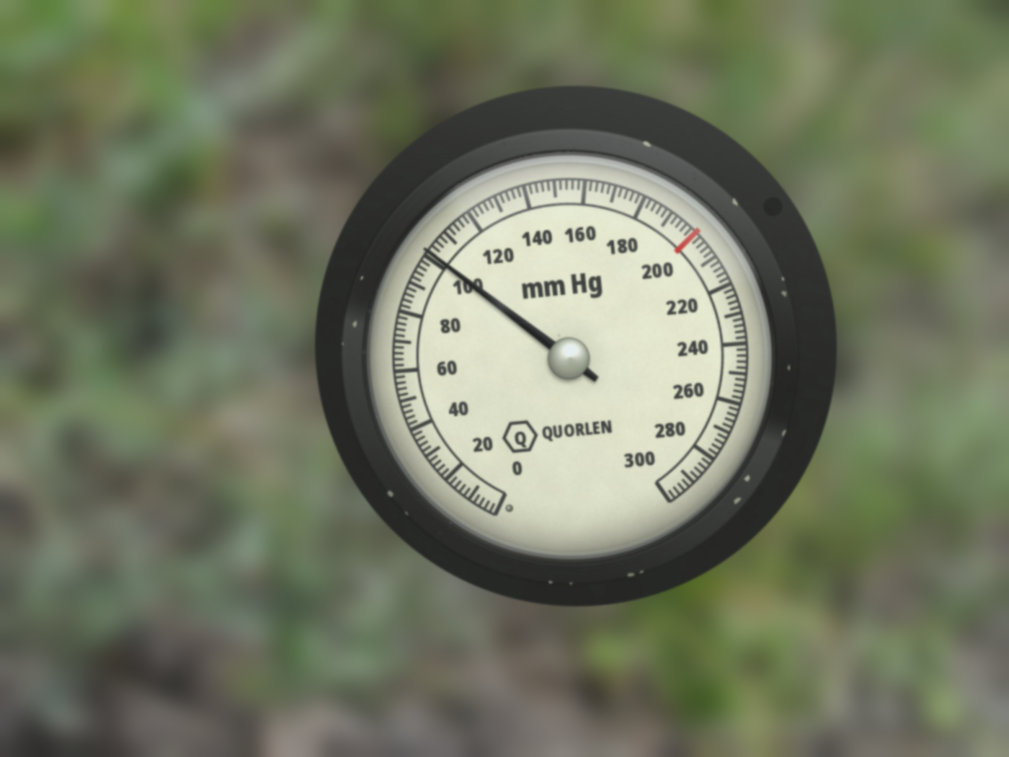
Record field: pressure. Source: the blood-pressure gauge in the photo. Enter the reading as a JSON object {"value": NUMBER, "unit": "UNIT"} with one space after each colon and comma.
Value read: {"value": 102, "unit": "mmHg"}
